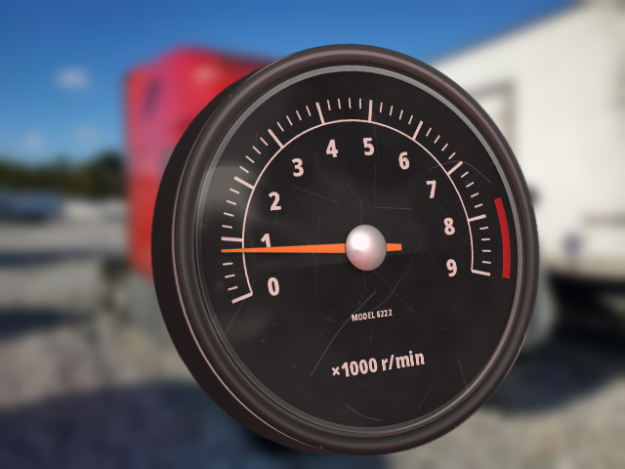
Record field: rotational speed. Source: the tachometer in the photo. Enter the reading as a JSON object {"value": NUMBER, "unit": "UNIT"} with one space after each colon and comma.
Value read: {"value": 800, "unit": "rpm"}
